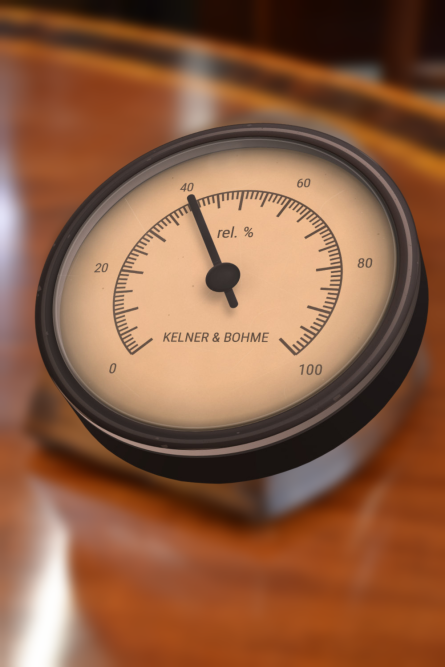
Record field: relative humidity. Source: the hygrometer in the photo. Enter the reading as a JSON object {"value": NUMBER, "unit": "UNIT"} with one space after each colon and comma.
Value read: {"value": 40, "unit": "%"}
